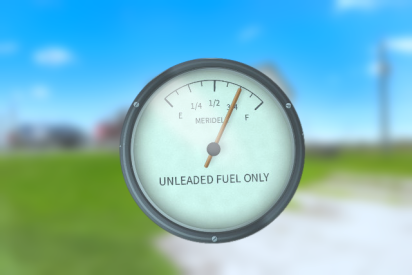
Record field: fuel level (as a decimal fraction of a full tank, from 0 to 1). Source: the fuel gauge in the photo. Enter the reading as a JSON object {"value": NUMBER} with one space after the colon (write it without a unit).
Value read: {"value": 0.75}
